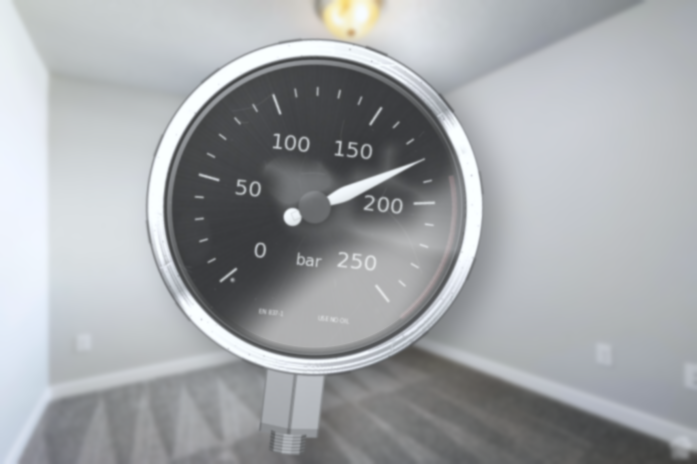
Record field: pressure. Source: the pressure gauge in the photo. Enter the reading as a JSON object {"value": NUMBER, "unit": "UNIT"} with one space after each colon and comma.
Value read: {"value": 180, "unit": "bar"}
